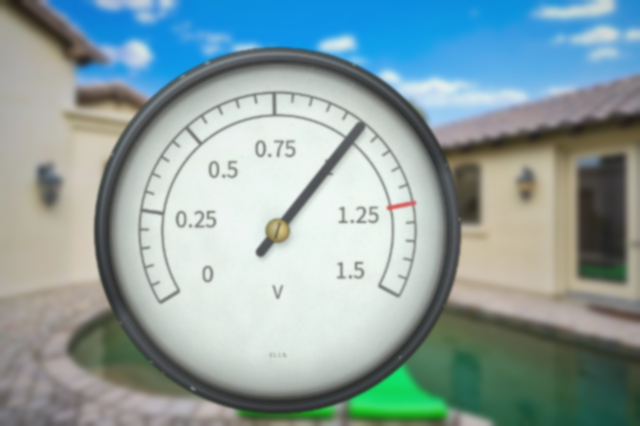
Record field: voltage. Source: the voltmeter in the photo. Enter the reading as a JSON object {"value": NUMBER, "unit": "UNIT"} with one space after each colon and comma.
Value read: {"value": 1, "unit": "V"}
